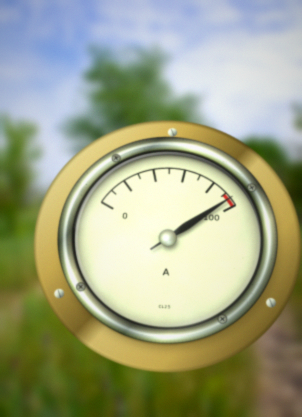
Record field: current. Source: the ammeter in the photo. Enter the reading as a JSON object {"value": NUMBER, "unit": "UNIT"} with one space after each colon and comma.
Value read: {"value": 95, "unit": "A"}
